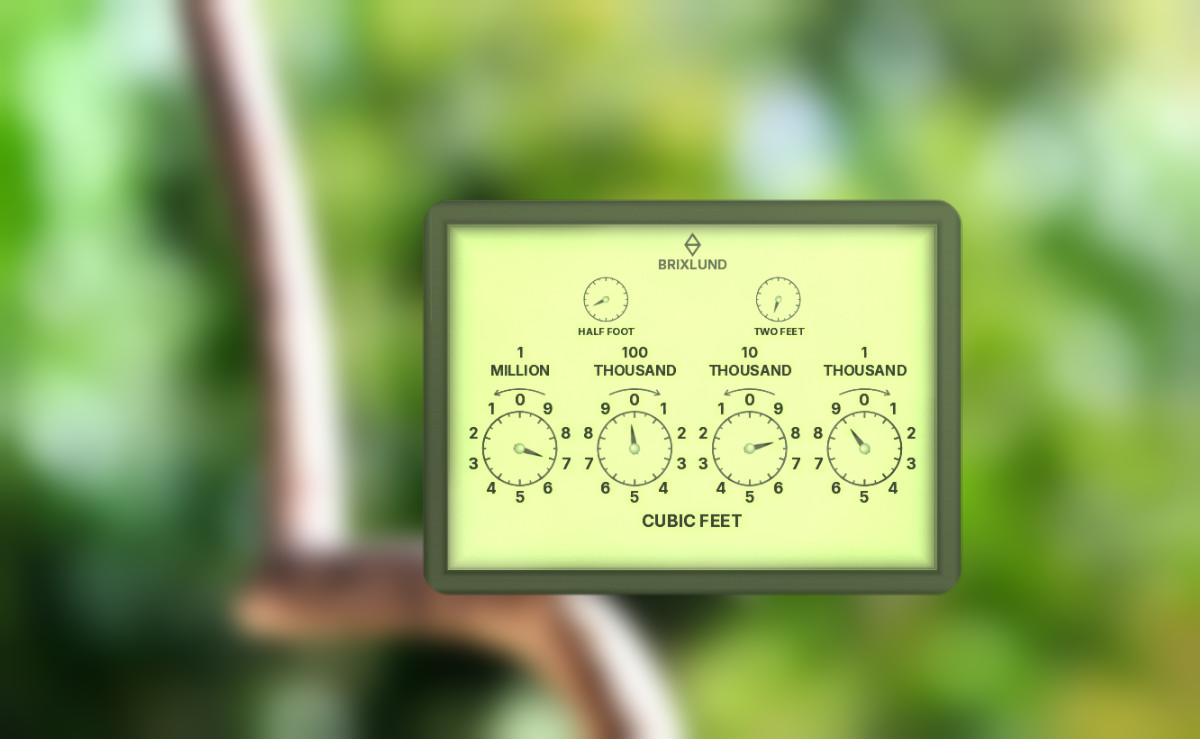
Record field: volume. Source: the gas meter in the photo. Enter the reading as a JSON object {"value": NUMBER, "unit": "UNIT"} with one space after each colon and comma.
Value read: {"value": 697900, "unit": "ft³"}
